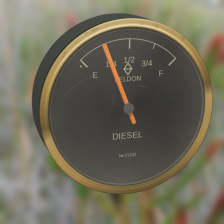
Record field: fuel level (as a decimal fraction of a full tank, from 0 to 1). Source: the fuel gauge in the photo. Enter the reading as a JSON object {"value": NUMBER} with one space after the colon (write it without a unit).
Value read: {"value": 0.25}
